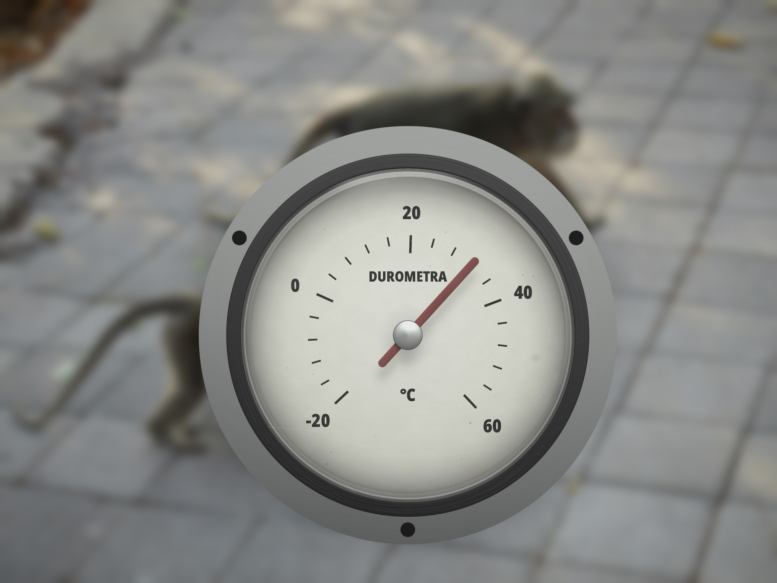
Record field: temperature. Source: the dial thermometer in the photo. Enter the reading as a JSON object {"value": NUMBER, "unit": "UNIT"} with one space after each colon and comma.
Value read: {"value": 32, "unit": "°C"}
